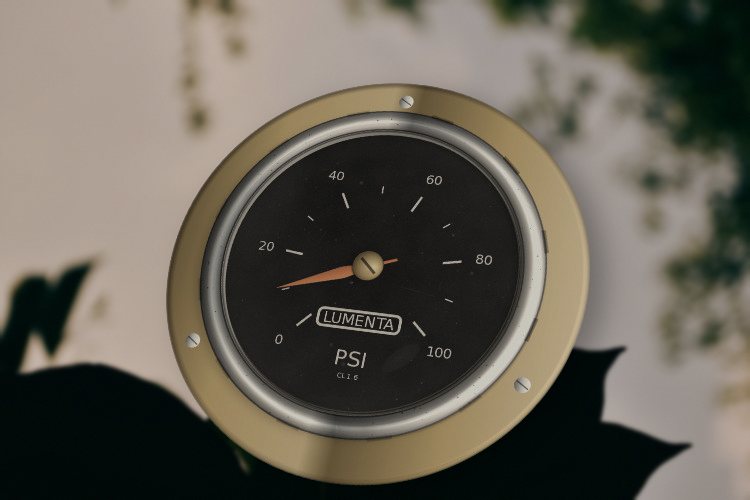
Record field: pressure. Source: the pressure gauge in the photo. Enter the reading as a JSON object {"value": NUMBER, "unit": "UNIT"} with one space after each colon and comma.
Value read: {"value": 10, "unit": "psi"}
